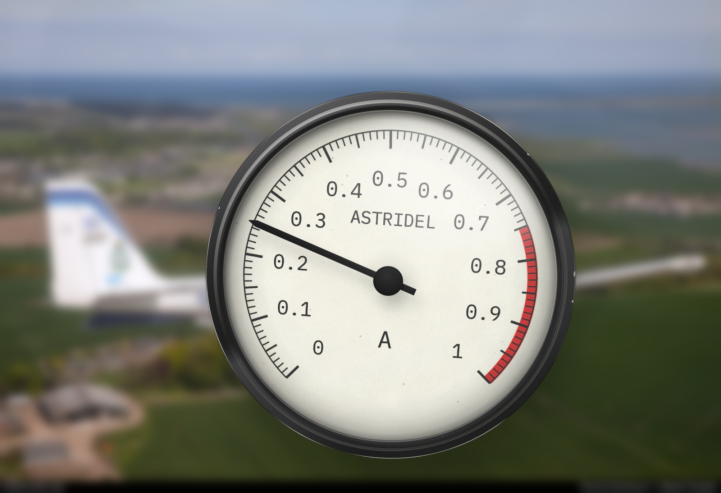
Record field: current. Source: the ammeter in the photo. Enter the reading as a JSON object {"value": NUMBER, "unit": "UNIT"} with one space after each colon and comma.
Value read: {"value": 0.25, "unit": "A"}
